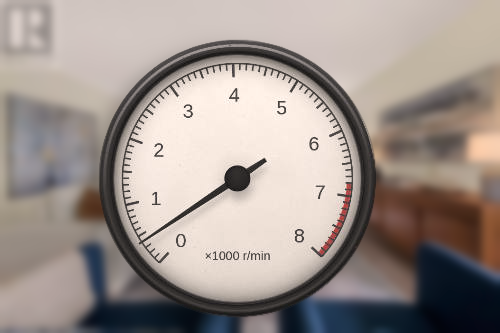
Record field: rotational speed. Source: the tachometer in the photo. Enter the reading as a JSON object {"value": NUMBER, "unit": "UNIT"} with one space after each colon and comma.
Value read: {"value": 400, "unit": "rpm"}
